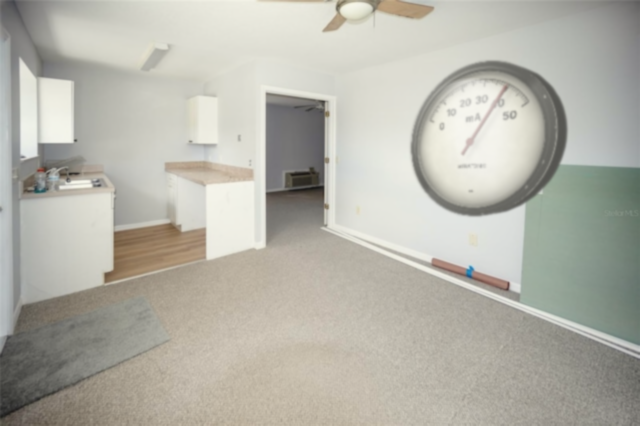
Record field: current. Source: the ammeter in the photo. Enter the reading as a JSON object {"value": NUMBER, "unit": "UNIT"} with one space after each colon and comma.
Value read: {"value": 40, "unit": "mA"}
